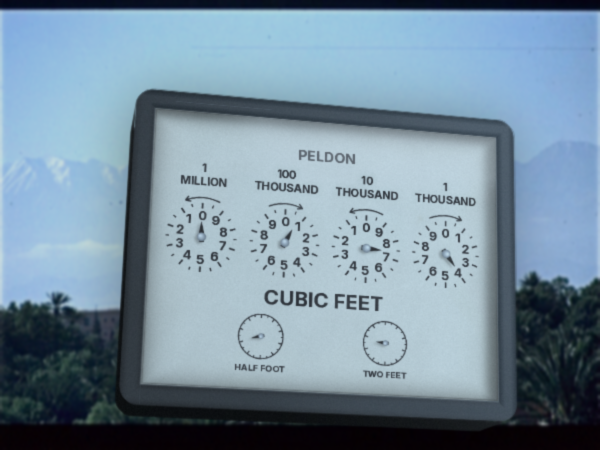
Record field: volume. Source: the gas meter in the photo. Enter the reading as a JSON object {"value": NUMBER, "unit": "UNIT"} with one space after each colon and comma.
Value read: {"value": 7400, "unit": "ft³"}
